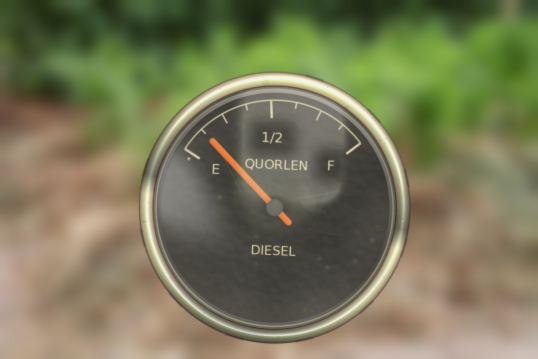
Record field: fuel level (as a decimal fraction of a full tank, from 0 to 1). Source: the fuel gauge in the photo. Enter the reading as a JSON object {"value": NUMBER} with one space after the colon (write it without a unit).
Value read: {"value": 0.125}
